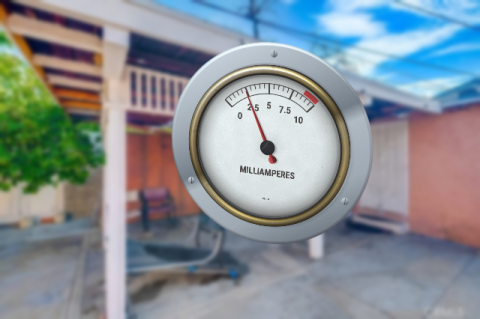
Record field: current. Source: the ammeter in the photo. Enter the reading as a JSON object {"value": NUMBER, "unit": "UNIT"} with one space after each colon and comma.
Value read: {"value": 2.5, "unit": "mA"}
